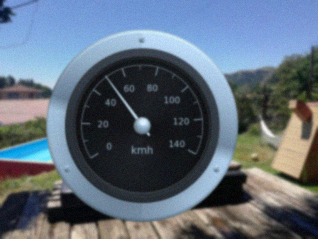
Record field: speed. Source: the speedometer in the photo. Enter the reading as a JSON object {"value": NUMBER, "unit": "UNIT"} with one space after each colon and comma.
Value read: {"value": 50, "unit": "km/h"}
